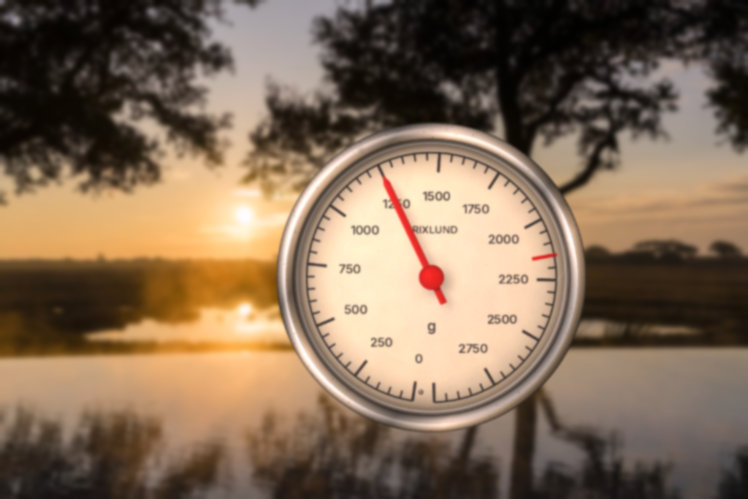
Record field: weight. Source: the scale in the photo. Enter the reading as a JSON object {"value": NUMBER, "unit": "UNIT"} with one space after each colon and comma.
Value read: {"value": 1250, "unit": "g"}
